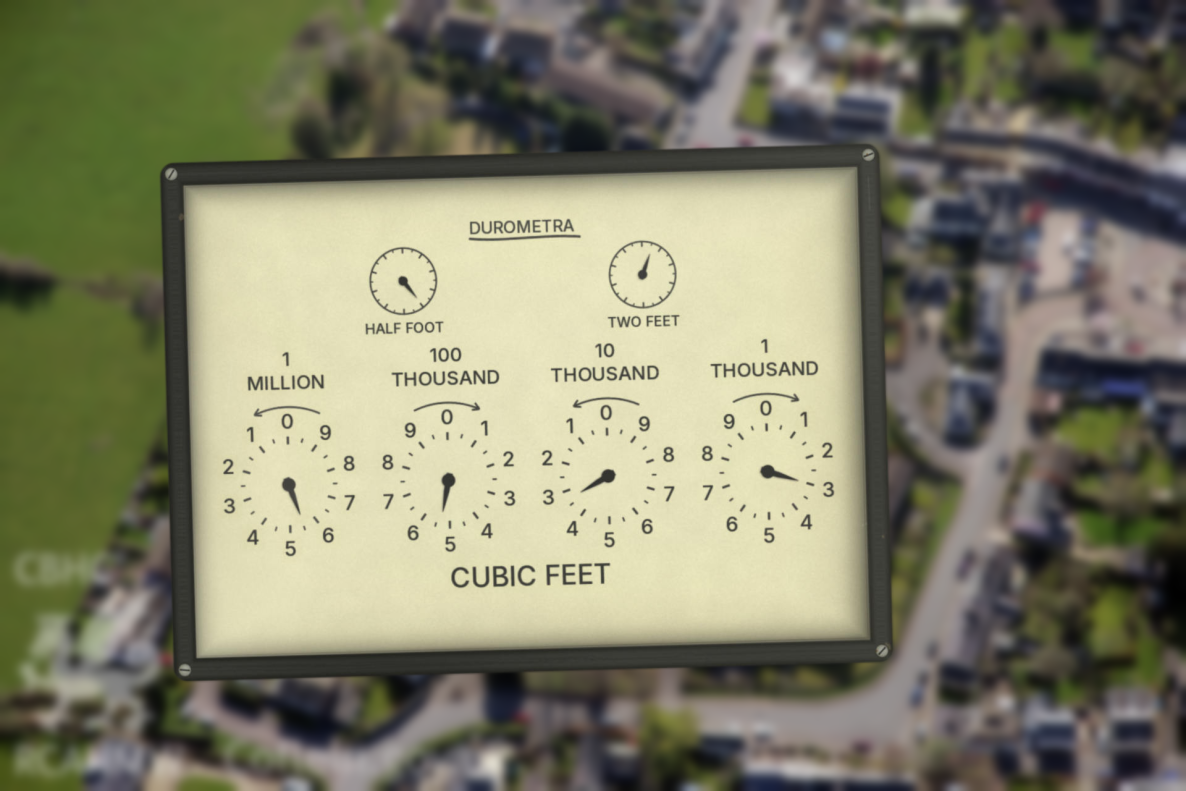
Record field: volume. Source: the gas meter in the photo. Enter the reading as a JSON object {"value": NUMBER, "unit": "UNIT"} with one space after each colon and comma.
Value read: {"value": 553300, "unit": "ft³"}
